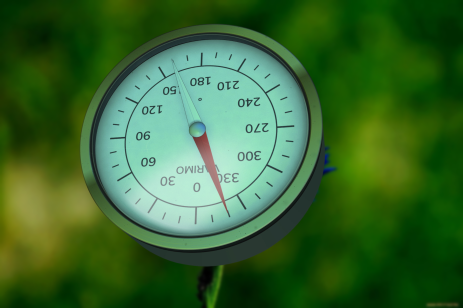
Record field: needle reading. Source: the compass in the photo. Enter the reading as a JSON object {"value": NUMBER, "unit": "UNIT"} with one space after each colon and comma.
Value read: {"value": 340, "unit": "°"}
